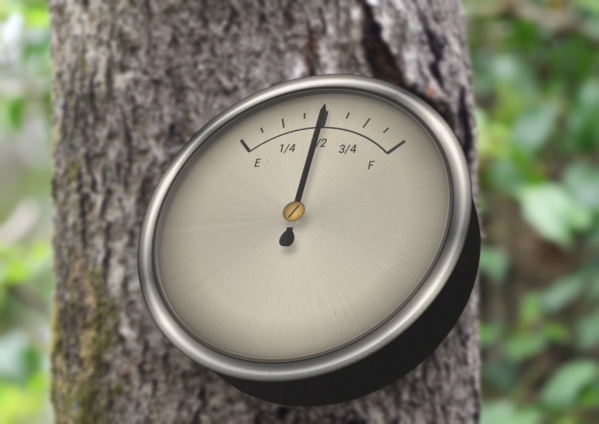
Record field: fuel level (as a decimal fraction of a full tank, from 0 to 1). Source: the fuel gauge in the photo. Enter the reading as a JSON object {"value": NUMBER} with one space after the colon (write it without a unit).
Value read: {"value": 0.5}
